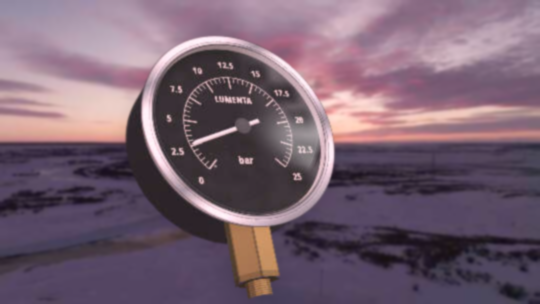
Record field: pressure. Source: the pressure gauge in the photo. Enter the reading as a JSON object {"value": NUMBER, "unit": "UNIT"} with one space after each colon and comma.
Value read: {"value": 2.5, "unit": "bar"}
